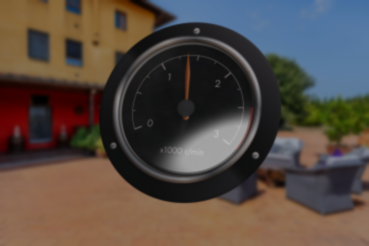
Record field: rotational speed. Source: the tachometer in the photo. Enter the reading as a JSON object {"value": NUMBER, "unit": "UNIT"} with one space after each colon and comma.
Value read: {"value": 1375, "unit": "rpm"}
